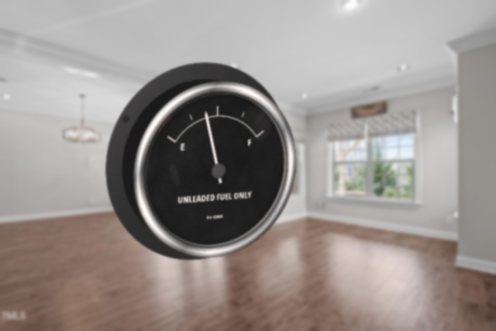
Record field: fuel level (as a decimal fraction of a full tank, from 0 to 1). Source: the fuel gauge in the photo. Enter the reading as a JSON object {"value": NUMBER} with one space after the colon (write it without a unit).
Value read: {"value": 0.375}
